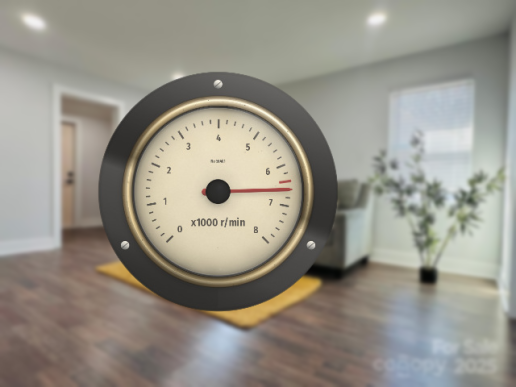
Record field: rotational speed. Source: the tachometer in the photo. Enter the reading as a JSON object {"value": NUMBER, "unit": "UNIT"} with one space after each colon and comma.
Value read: {"value": 6600, "unit": "rpm"}
